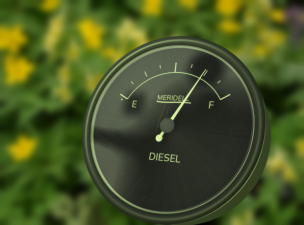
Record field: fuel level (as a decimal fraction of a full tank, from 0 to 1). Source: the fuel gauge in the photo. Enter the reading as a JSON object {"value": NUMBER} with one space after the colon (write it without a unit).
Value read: {"value": 0.75}
